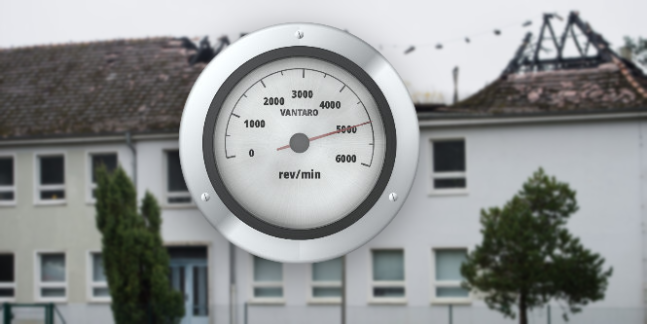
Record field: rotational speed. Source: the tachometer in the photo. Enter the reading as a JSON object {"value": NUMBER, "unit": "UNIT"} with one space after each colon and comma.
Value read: {"value": 5000, "unit": "rpm"}
